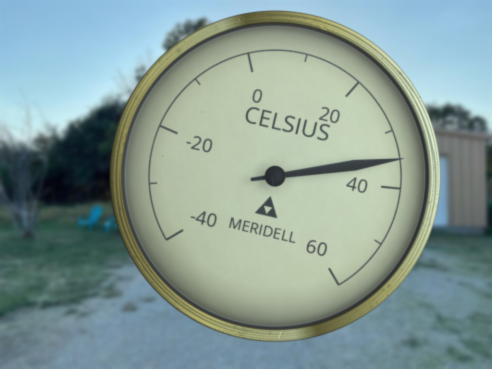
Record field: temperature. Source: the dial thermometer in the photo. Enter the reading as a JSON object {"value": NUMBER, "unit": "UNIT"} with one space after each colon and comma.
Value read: {"value": 35, "unit": "°C"}
